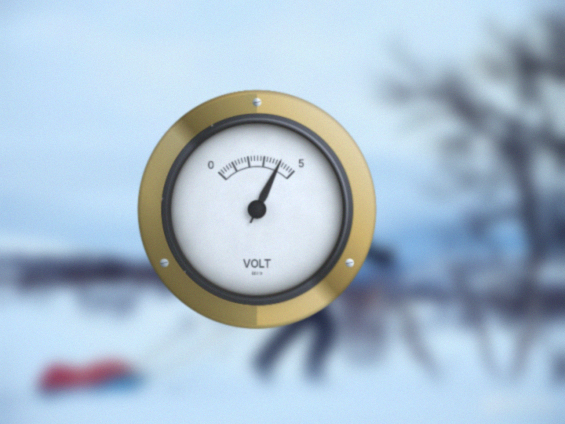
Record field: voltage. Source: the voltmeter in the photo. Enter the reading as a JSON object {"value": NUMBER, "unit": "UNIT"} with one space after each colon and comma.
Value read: {"value": 4, "unit": "V"}
